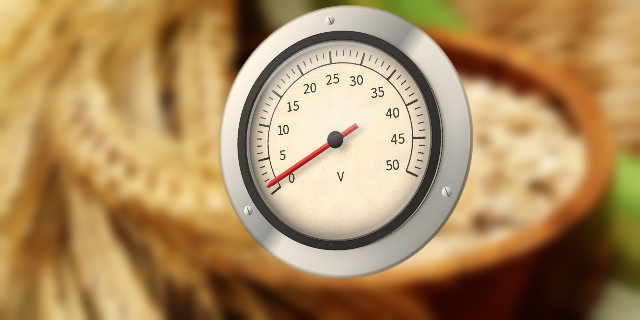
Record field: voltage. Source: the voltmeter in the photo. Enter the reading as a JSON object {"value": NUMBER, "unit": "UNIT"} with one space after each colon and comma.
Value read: {"value": 1, "unit": "V"}
